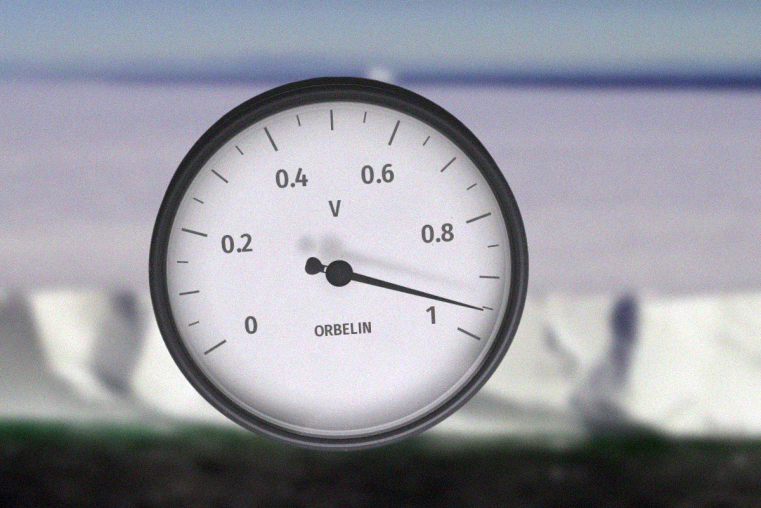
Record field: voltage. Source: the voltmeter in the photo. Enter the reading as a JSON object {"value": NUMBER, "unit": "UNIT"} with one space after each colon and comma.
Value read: {"value": 0.95, "unit": "V"}
